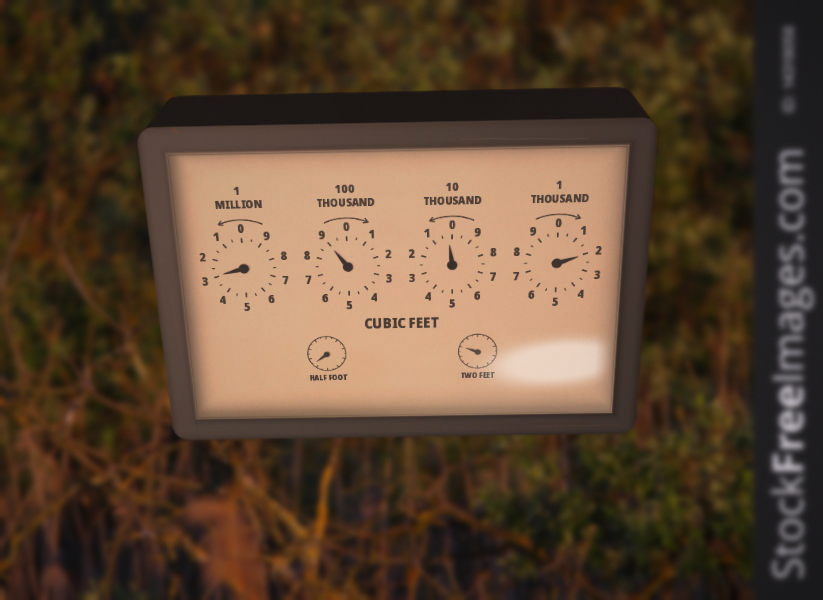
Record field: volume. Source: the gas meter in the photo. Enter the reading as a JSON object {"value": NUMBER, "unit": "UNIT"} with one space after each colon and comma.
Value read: {"value": 290200, "unit": "ft³"}
